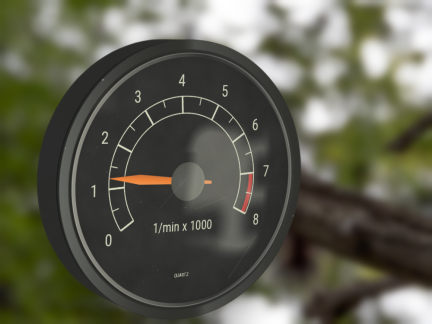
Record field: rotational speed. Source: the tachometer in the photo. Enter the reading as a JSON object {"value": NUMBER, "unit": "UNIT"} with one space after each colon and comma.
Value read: {"value": 1250, "unit": "rpm"}
